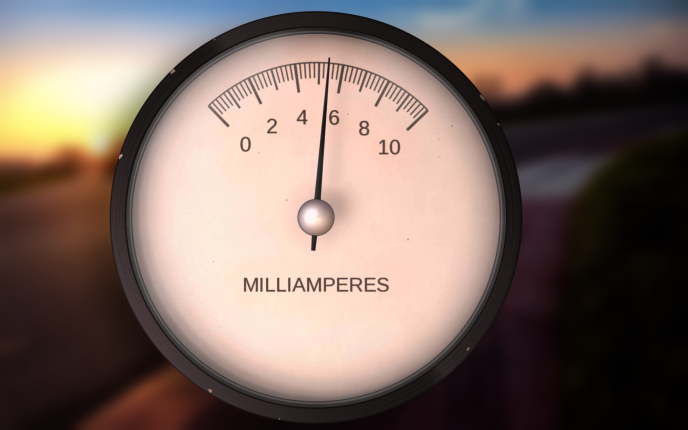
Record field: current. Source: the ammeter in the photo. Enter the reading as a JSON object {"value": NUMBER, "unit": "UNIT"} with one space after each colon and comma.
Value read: {"value": 5.4, "unit": "mA"}
